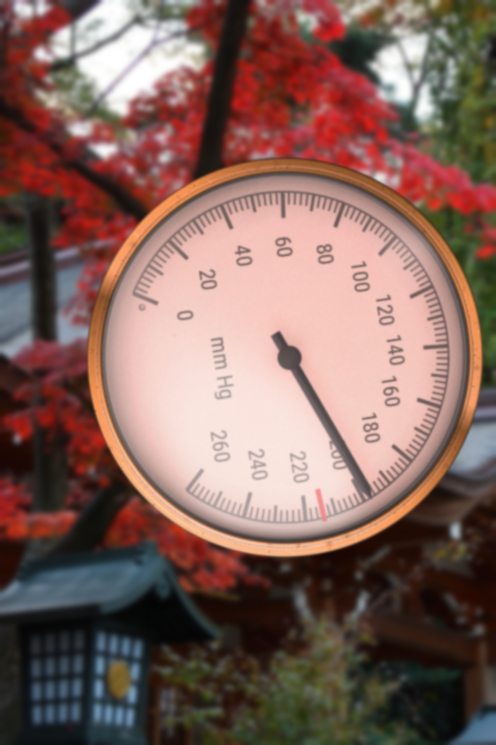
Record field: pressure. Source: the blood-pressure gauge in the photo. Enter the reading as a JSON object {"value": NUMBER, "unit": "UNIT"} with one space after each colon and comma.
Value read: {"value": 198, "unit": "mmHg"}
